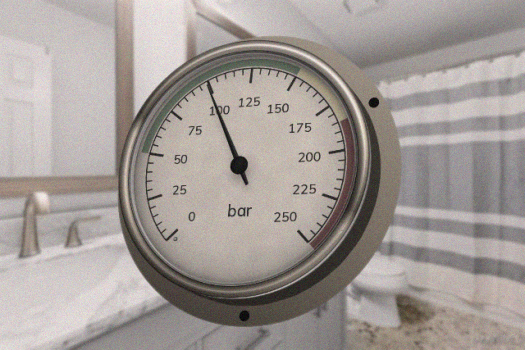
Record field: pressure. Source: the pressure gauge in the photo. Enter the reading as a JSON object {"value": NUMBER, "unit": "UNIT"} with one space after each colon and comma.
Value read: {"value": 100, "unit": "bar"}
